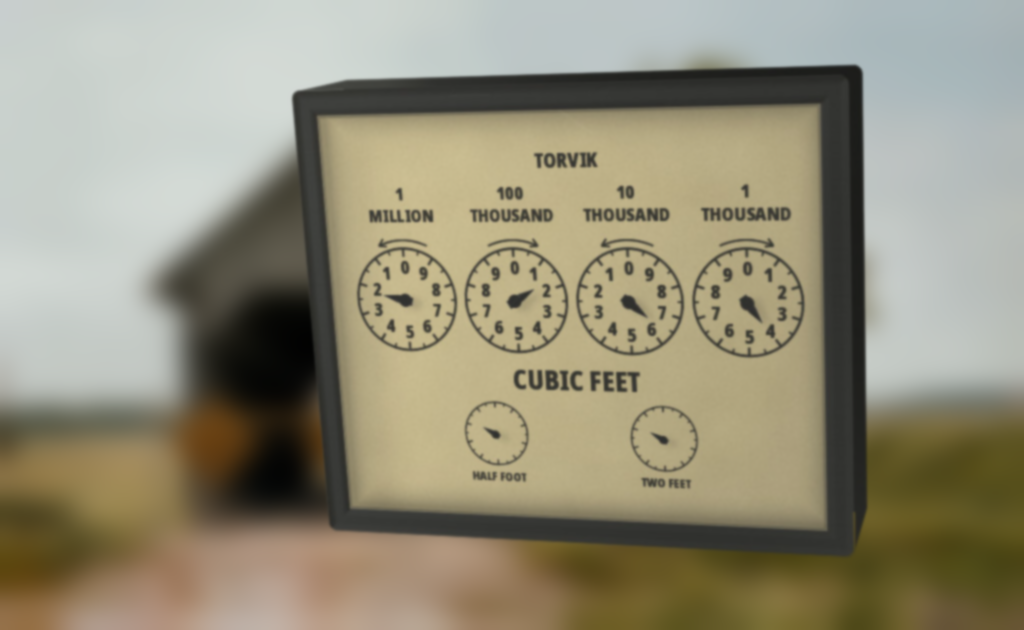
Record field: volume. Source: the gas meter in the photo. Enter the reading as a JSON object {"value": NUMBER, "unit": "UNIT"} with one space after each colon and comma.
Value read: {"value": 216400, "unit": "ft³"}
